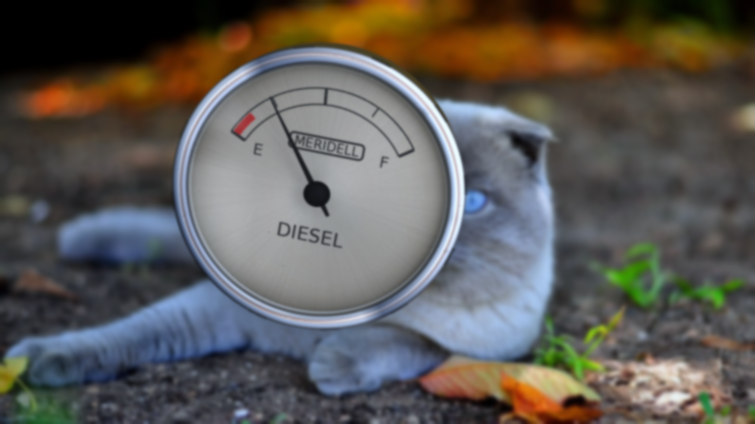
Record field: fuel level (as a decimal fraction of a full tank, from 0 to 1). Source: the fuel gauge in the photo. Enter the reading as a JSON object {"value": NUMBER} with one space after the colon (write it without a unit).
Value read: {"value": 0.25}
